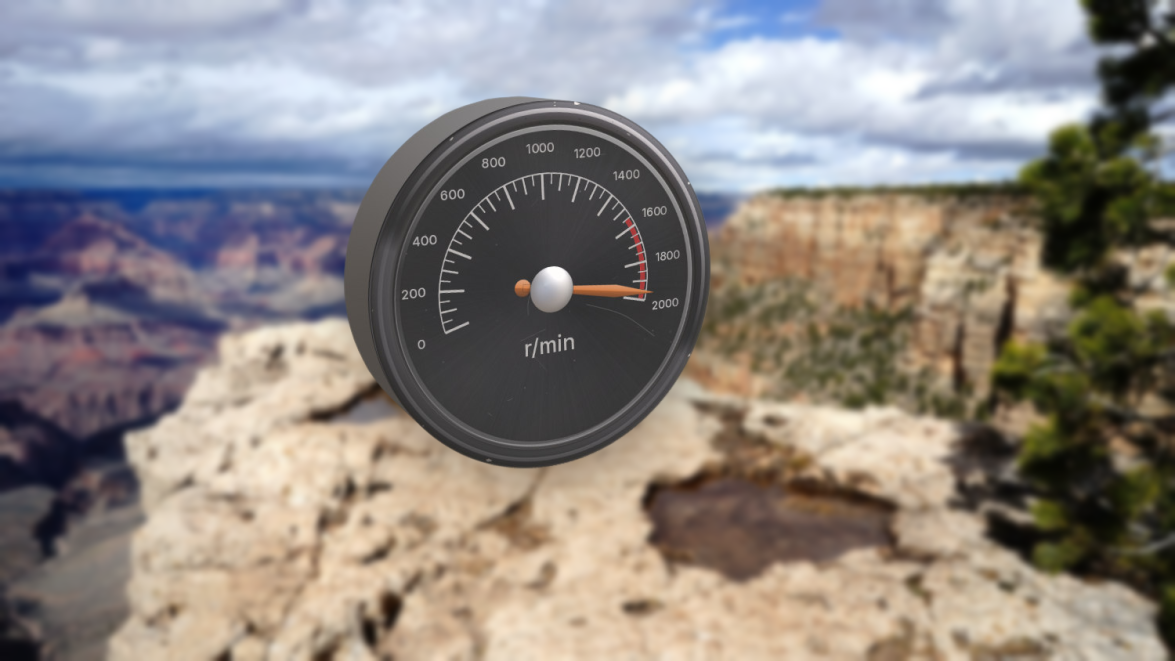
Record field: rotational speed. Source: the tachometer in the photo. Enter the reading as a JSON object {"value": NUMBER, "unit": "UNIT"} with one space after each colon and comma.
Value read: {"value": 1950, "unit": "rpm"}
